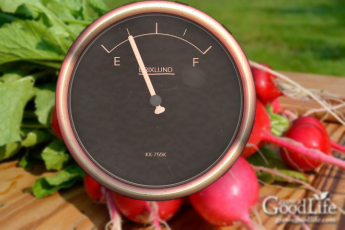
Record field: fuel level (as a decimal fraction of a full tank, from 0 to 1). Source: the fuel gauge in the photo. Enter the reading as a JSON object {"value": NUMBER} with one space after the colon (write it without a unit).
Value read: {"value": 0.25}
